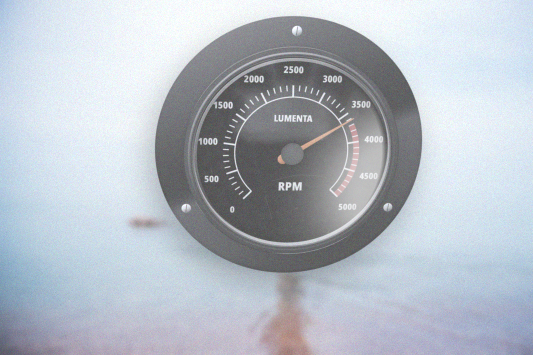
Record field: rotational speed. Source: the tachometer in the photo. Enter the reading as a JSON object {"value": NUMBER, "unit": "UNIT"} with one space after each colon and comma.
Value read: {"value": 3600, "unit": "rpm"}
